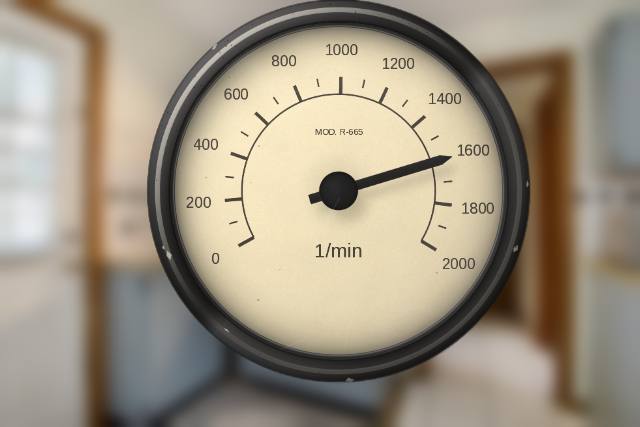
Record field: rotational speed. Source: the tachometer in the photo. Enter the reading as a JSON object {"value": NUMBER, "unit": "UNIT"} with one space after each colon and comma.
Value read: {"value": 1600, "unit": "rpm"}
